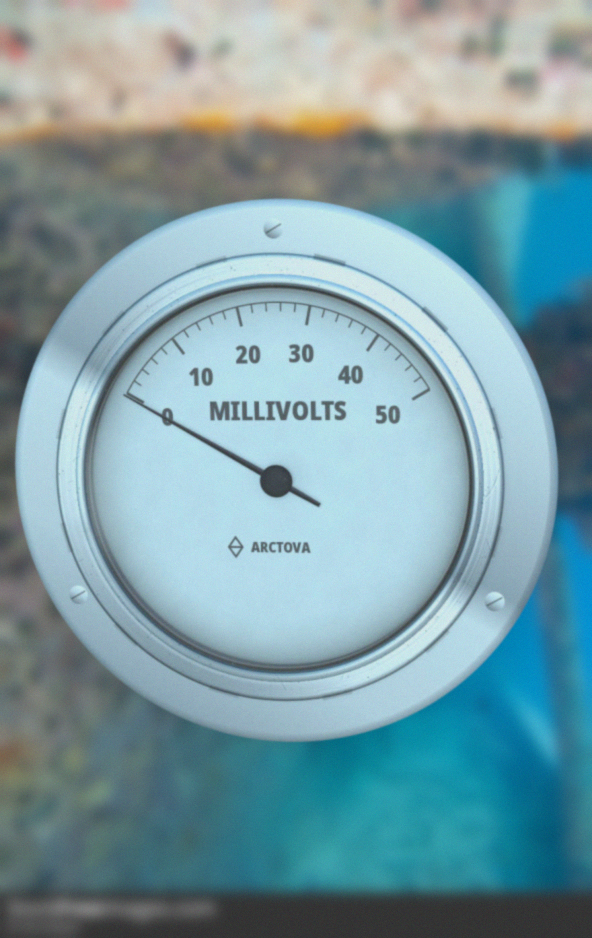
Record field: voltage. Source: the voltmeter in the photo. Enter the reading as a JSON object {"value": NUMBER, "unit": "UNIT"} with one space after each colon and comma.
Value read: {"value": 0, "unit": "mV"}
